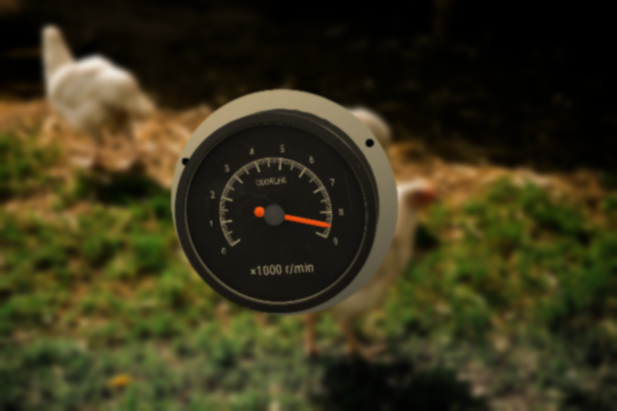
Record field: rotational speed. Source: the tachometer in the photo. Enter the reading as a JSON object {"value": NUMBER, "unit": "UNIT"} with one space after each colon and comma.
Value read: {"value": 8500, "unit": "rpm"}
